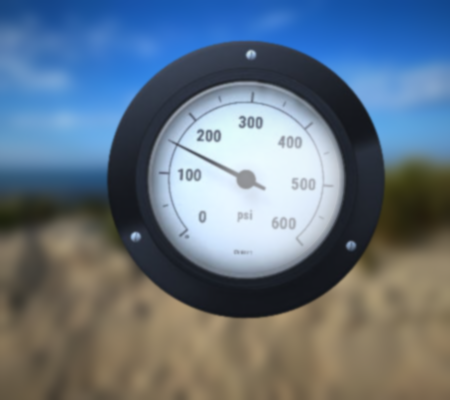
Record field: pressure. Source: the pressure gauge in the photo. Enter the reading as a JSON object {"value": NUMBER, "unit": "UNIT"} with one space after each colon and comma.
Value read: {"value": 150, "unit": "psi"}
